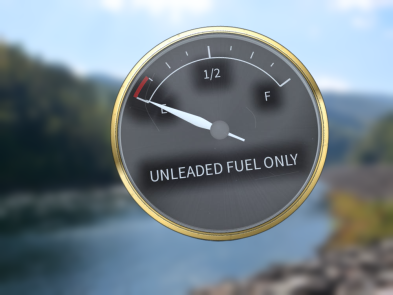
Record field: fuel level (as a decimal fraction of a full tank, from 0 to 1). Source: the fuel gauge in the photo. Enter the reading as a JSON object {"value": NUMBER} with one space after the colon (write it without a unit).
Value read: {"value": 0}
